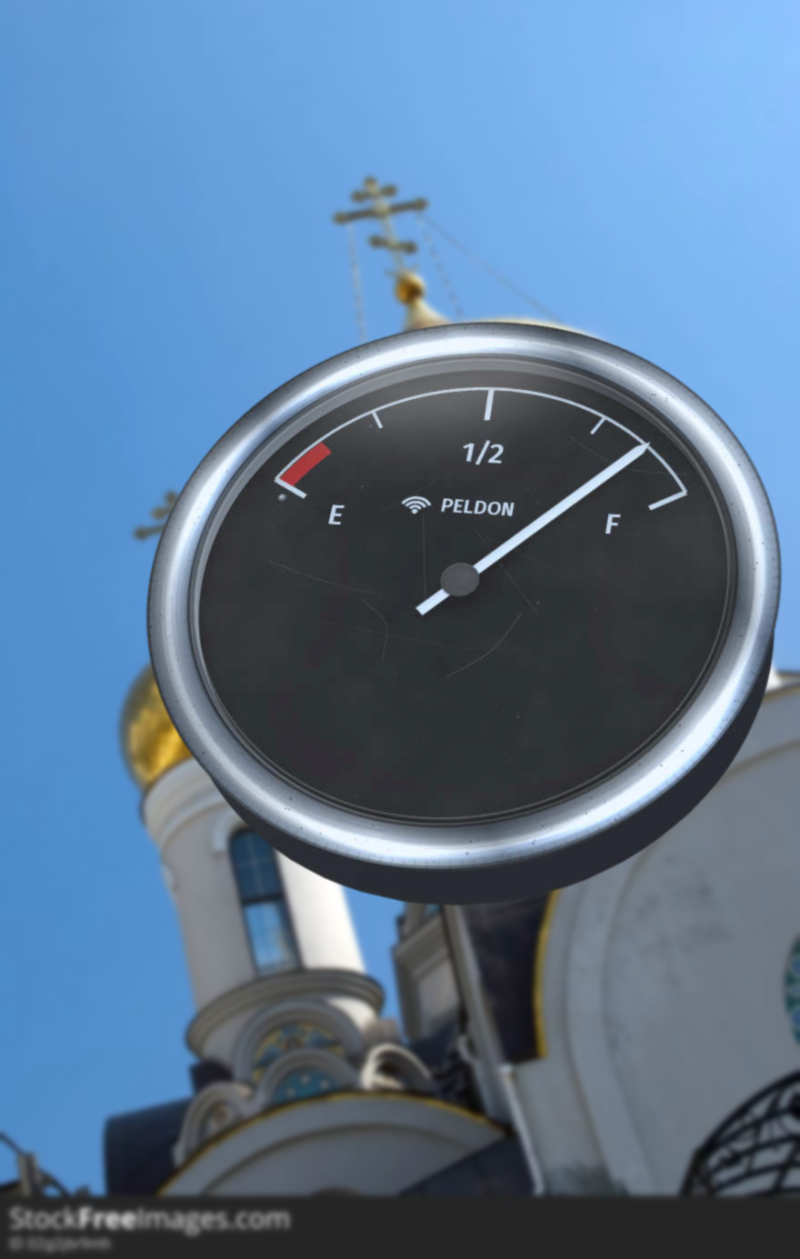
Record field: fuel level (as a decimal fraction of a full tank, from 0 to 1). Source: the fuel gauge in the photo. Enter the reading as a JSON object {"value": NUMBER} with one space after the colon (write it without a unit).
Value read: {"value": 0.875}
